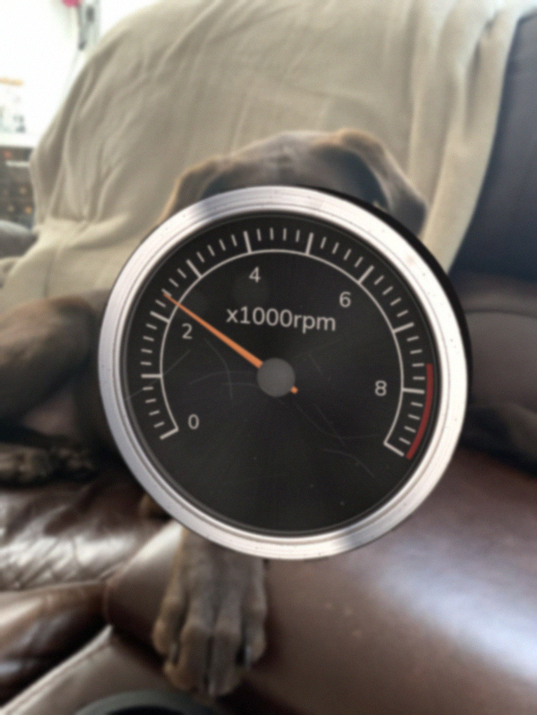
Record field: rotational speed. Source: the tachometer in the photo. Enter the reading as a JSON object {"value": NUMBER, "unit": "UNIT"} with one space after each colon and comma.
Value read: {"value": 2400, "unit": "rpm"}
